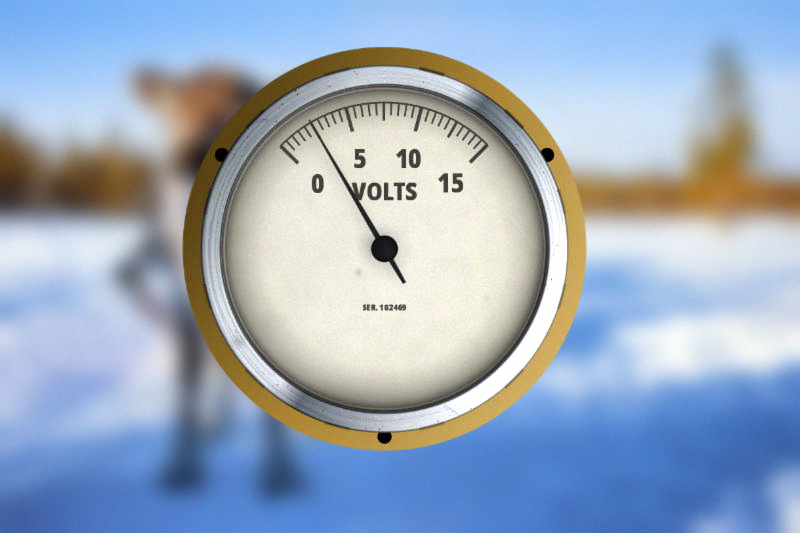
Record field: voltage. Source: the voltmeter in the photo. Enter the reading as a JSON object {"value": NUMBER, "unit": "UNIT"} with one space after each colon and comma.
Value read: {"value": 2.5, "unit": "V"}
